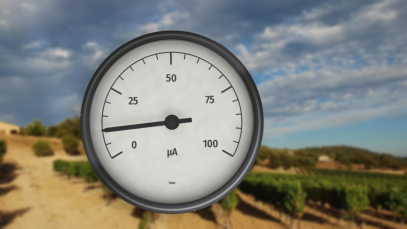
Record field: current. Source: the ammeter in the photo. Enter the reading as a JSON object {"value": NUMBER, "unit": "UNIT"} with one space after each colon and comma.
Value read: {"value": 10, "unit": "µA"}
